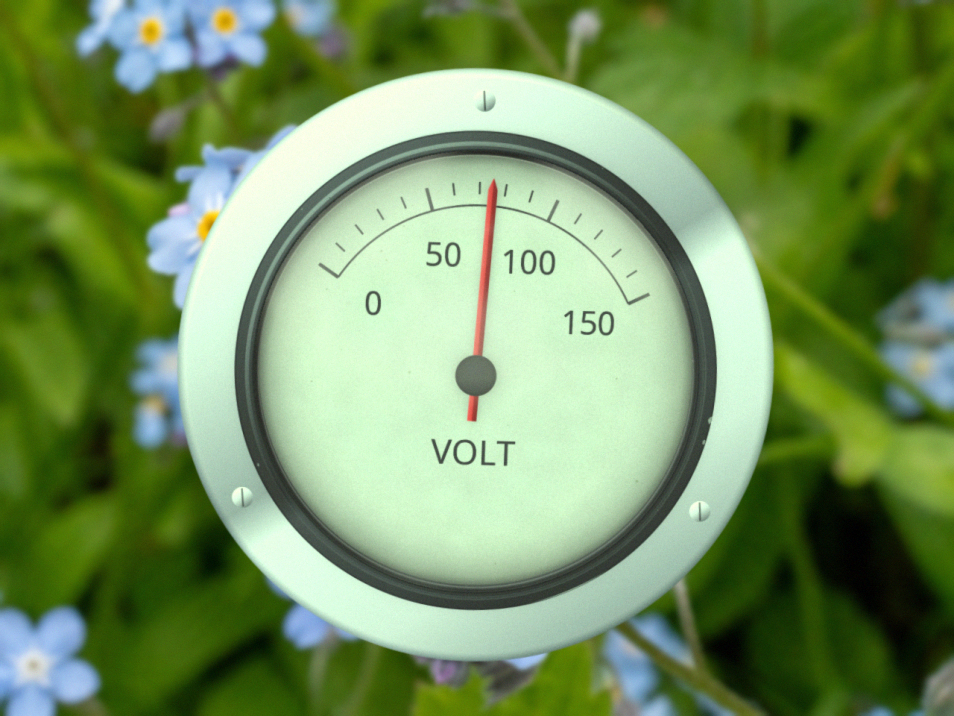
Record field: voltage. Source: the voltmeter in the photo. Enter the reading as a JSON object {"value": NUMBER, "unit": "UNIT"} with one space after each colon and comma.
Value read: {"value": 75, "unit": "V"}
